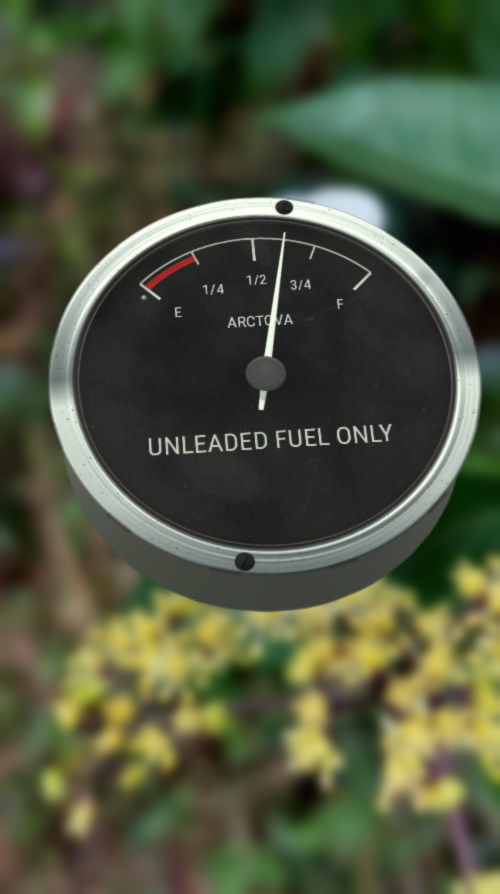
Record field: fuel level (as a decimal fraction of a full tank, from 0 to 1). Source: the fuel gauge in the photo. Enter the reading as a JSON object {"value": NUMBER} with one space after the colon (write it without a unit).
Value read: {"value": 0.625}
